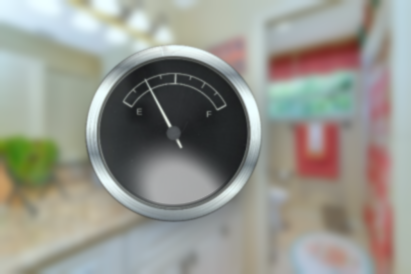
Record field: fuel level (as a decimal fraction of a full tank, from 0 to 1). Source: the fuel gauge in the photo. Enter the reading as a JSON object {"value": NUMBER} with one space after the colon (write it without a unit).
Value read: {"value": 0.25}
